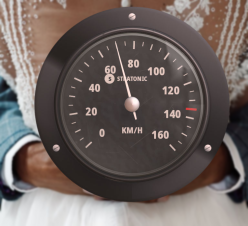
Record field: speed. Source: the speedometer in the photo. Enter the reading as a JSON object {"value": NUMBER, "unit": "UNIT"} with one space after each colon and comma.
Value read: {"value": 70, "unit": "km/h"}
